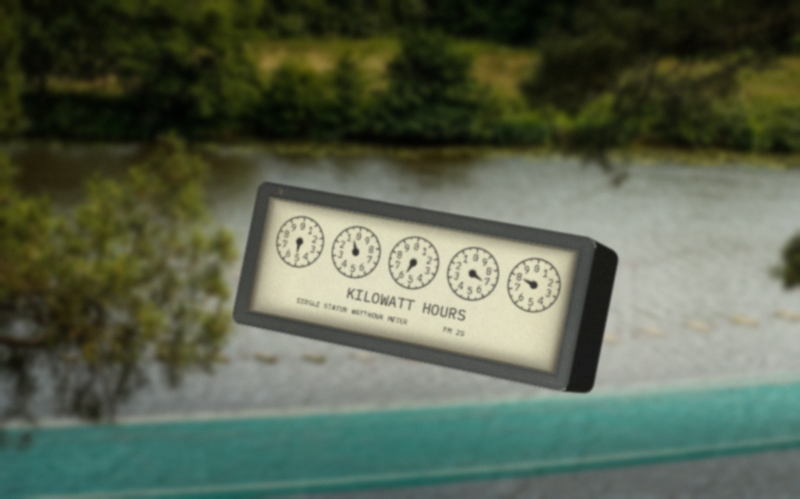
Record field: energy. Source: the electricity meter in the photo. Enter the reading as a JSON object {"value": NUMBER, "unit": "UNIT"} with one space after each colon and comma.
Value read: {"value": 50568, "unit": "kWh"}
